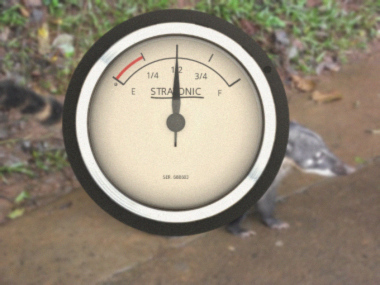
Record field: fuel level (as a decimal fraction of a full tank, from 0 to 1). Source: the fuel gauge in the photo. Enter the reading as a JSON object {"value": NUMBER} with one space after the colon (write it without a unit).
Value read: {"value": 0.5}
